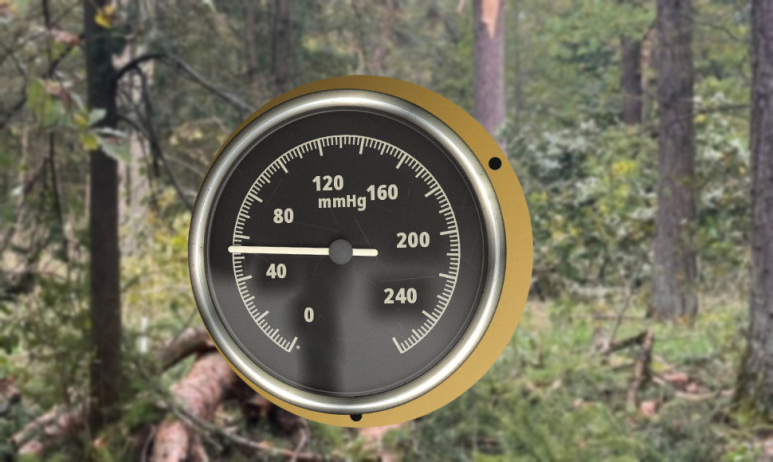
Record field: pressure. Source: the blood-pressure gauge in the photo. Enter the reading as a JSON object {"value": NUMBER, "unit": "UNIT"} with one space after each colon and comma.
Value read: {"value": 54, "unit": "mmHg"}
